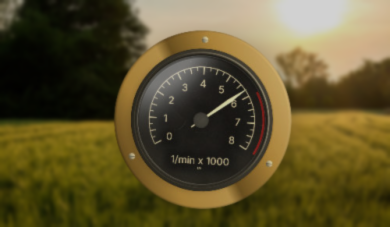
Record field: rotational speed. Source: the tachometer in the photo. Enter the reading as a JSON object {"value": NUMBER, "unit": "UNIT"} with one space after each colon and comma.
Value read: {"value": 5750, "unit": "rpm"}
